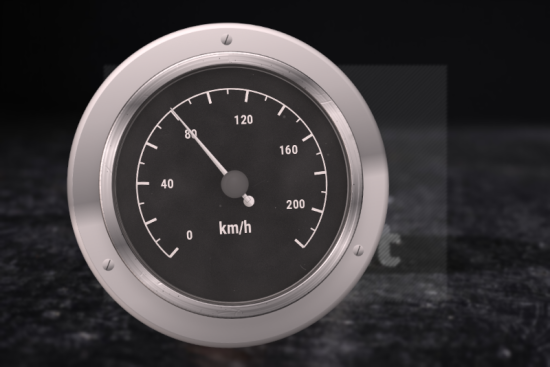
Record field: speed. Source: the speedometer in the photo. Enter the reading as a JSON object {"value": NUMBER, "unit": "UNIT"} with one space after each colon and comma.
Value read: {"value": 80, "unit": "km/h"}
